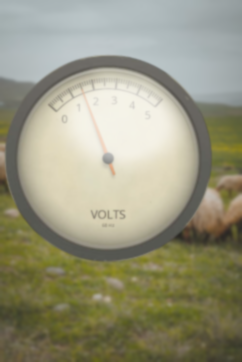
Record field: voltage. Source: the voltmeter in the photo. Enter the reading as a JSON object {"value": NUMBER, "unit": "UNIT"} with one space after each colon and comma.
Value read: {"value": 1.5, "unit": "V"}
